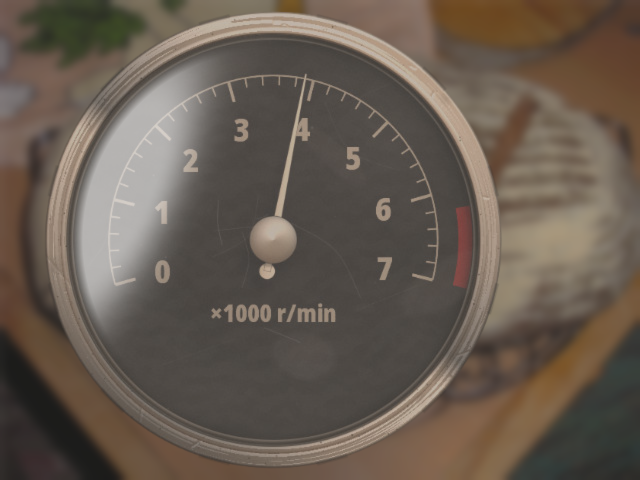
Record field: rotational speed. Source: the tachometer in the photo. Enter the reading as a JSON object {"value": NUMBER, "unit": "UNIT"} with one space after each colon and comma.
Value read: {"value": 3900, "unit": "rpm"}
